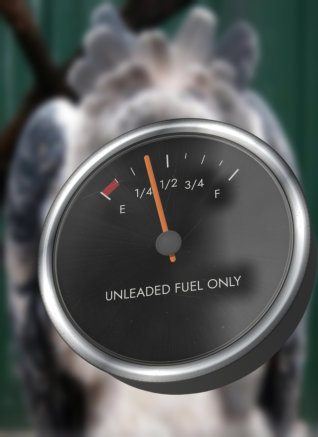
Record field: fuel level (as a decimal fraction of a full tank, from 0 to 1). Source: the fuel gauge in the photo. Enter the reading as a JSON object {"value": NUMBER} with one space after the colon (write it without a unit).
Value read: {"value": 0.375}
